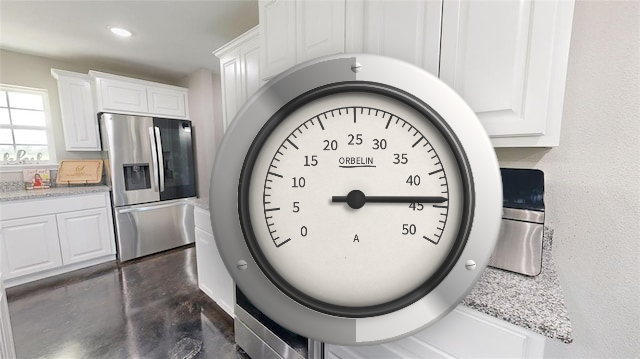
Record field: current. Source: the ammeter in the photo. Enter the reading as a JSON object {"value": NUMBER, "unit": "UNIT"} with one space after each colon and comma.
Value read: {"value": 44, "unit": "A"}
